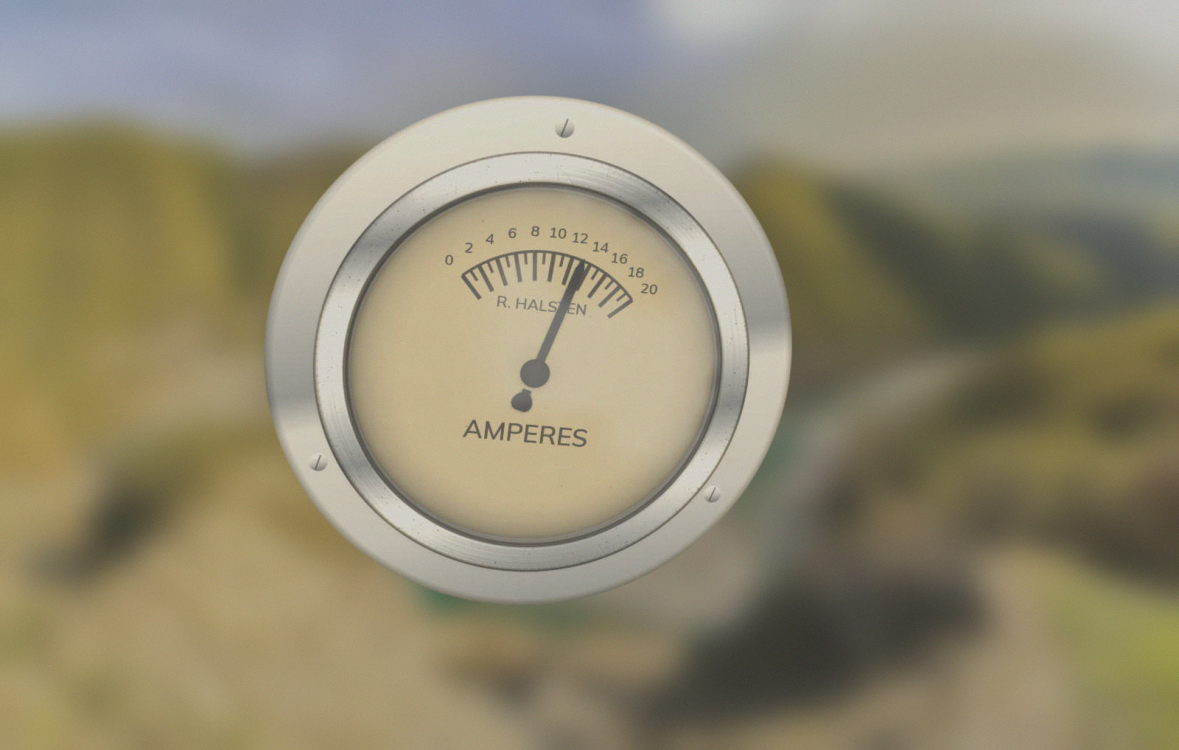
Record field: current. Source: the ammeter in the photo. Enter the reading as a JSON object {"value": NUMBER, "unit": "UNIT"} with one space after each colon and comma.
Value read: {"value": 13, "unit": "A"}
